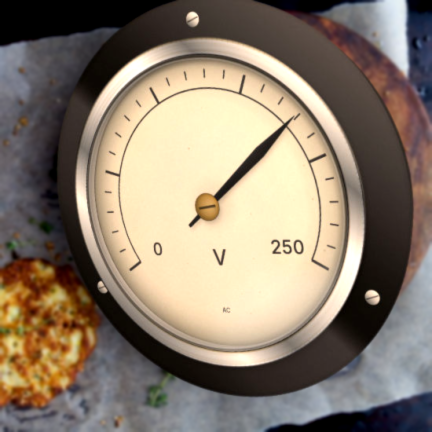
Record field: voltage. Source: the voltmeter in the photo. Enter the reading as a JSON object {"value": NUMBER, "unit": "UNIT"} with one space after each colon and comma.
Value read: {"value": 180, "unit": "V"}
